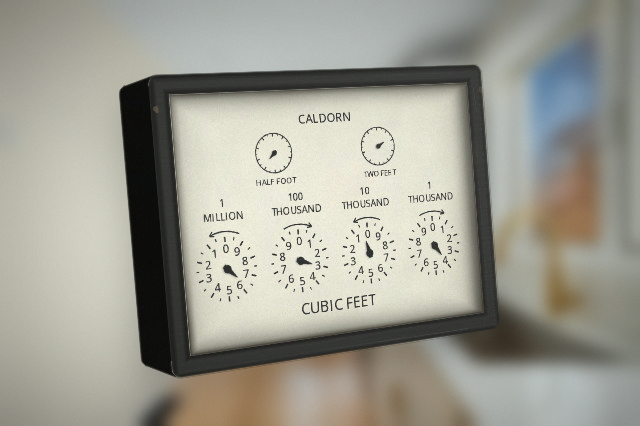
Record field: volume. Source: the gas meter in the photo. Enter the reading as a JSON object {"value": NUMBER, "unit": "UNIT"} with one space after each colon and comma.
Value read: {"value": 630400, "unit": "ft³"}
